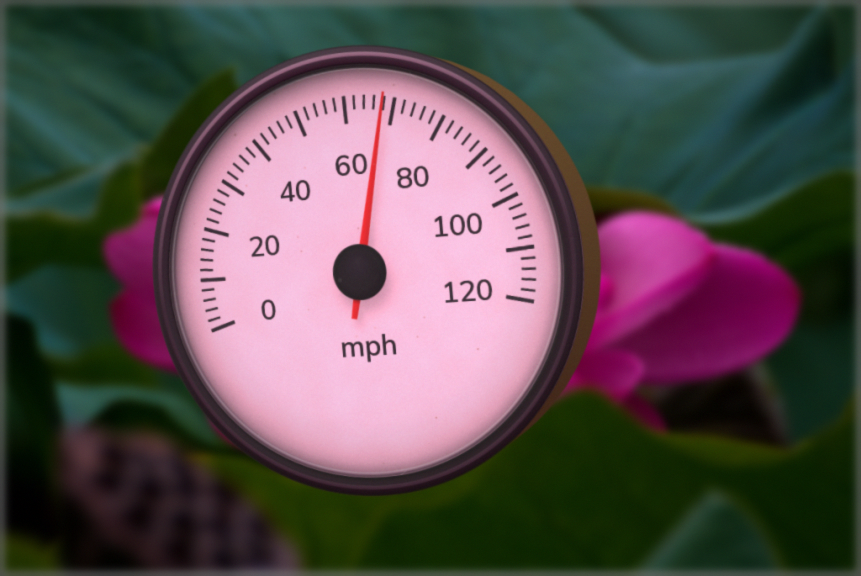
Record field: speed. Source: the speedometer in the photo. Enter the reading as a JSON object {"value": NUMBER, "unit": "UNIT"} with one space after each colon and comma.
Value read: {"value": 68, "unit": "mph"}
